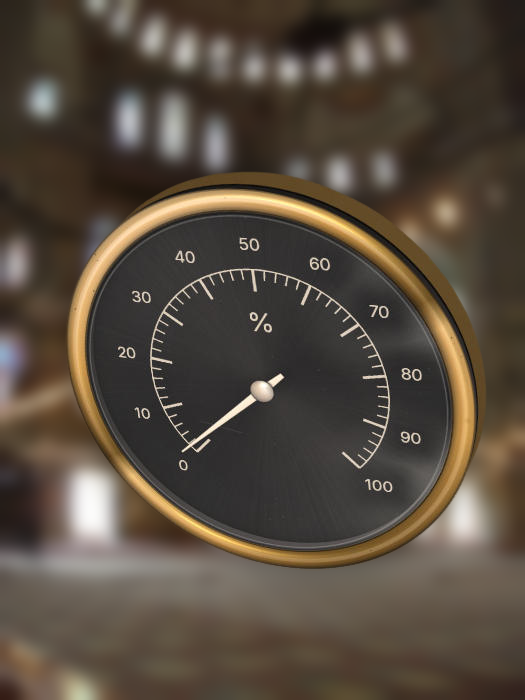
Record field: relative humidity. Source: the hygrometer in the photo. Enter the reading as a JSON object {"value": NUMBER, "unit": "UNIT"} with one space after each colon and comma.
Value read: {"value": 2, "unit": "%"}
